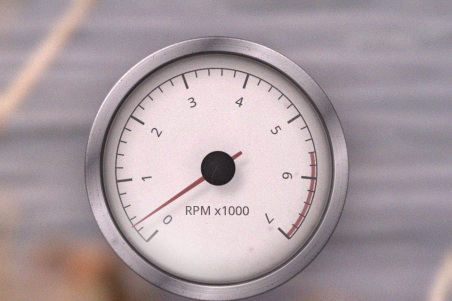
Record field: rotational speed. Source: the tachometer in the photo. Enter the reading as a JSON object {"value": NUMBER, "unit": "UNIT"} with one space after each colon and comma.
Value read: {"value": 300, "unit": "rpm"}
